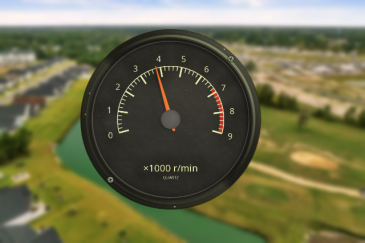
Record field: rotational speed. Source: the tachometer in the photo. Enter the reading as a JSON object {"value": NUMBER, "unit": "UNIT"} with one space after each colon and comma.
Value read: {"value": 3800, "unit": "rpm"}
